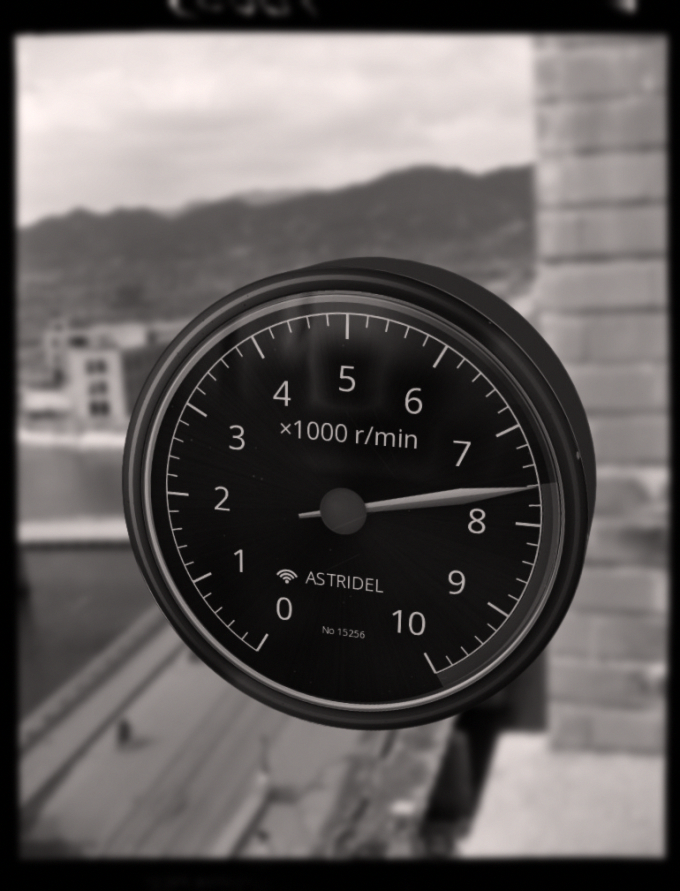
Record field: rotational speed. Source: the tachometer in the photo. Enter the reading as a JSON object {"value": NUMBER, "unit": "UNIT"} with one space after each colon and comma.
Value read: {"value": 7600, "unit": "rpm"}
